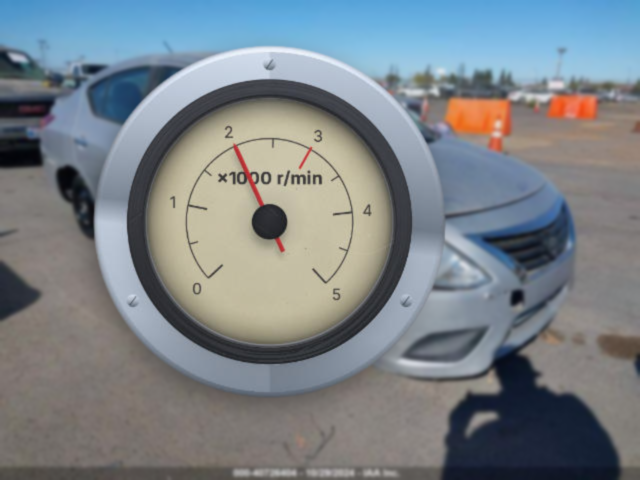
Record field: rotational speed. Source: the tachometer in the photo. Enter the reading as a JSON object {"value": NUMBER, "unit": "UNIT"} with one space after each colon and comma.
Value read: {"value": 2000, "unit": "rpm"}
